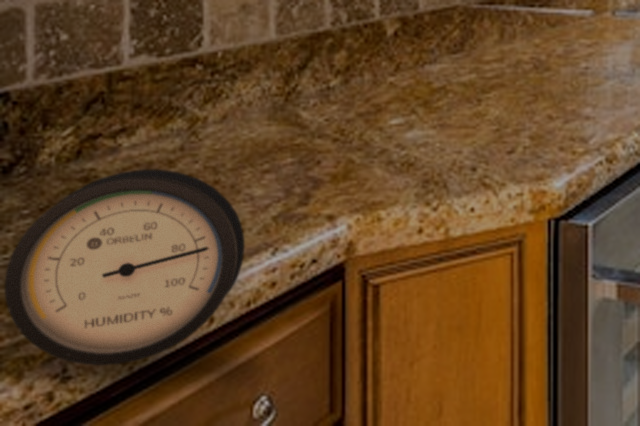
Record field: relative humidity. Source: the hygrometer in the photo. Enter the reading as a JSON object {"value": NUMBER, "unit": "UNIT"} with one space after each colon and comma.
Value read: {"value": 84, "unit": "%"}
